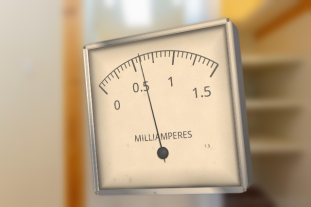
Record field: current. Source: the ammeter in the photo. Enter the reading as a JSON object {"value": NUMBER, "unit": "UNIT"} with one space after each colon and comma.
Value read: {"value": 0.6, "unit": "mA"}
